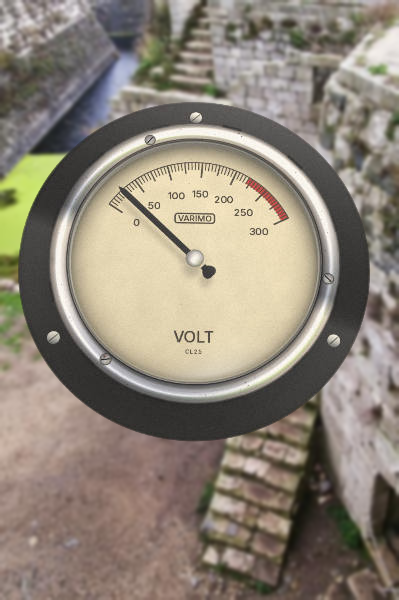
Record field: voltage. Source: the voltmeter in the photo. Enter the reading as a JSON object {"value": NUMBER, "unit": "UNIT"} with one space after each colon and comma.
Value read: {"value": 25, "unit": "V"}
